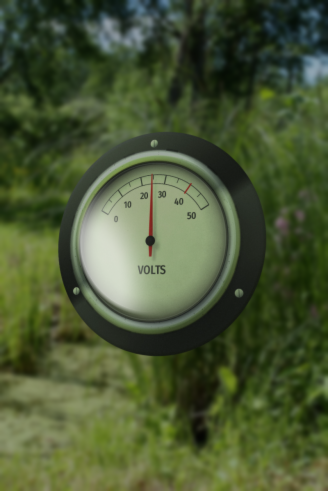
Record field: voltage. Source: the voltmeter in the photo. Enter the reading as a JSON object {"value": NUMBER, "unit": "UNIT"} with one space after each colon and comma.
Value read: {"value": 25, "unit": "V"}
